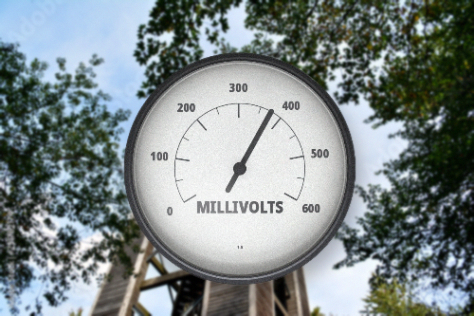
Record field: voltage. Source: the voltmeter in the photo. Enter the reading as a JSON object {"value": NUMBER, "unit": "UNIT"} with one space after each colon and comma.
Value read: {"value": 375, "unit": "mV"}
